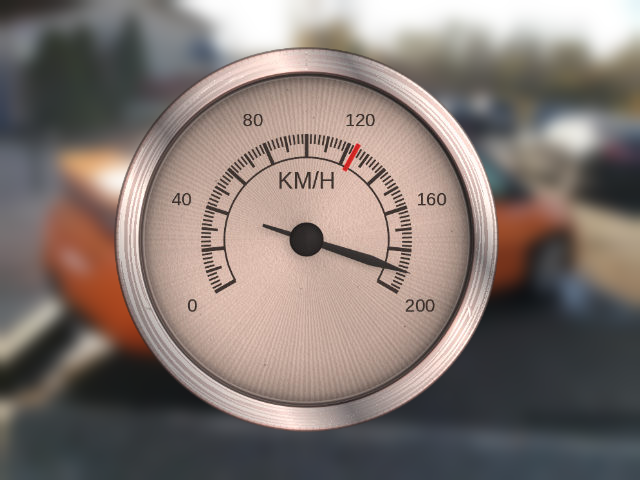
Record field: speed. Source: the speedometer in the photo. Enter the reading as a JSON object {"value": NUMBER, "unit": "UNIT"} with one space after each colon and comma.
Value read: {"value": 190, "unit": "km/h"}
